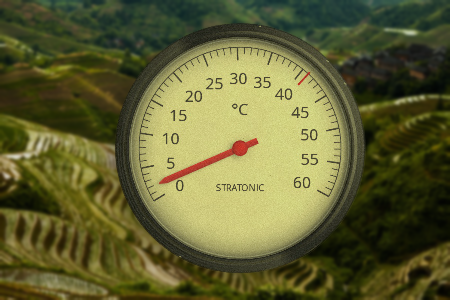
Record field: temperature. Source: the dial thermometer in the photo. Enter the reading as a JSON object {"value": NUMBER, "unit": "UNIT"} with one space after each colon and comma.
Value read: {"value": 2, "unit": "°C"}
